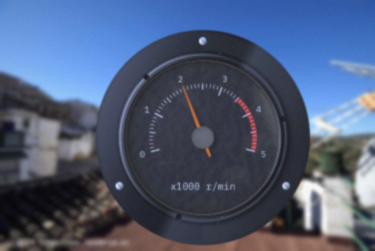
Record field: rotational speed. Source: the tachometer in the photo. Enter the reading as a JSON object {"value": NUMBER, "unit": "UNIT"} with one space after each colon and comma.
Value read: {"value": 2000, "unit": "rpm"}
